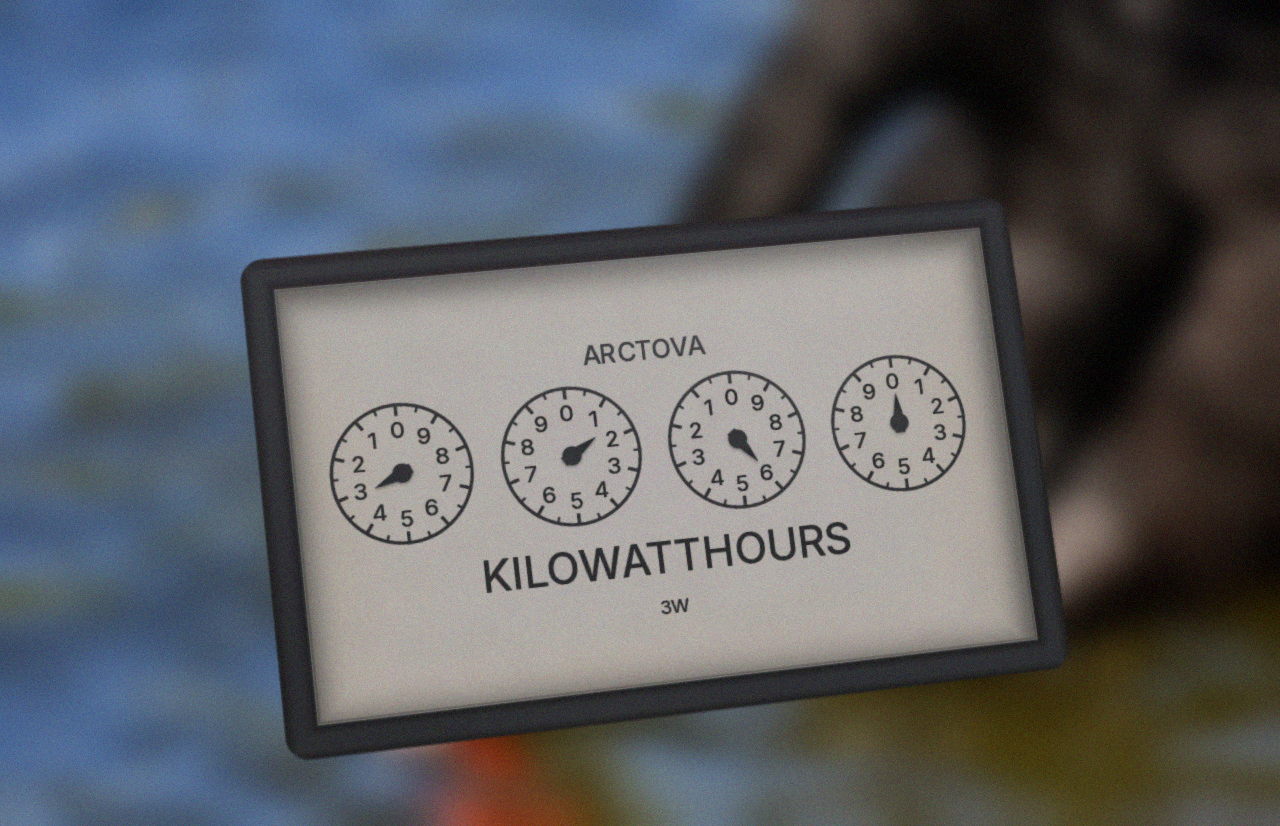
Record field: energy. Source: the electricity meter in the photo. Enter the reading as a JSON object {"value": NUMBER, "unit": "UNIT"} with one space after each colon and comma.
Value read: {"value": 3160, "unit": "kWh"}
